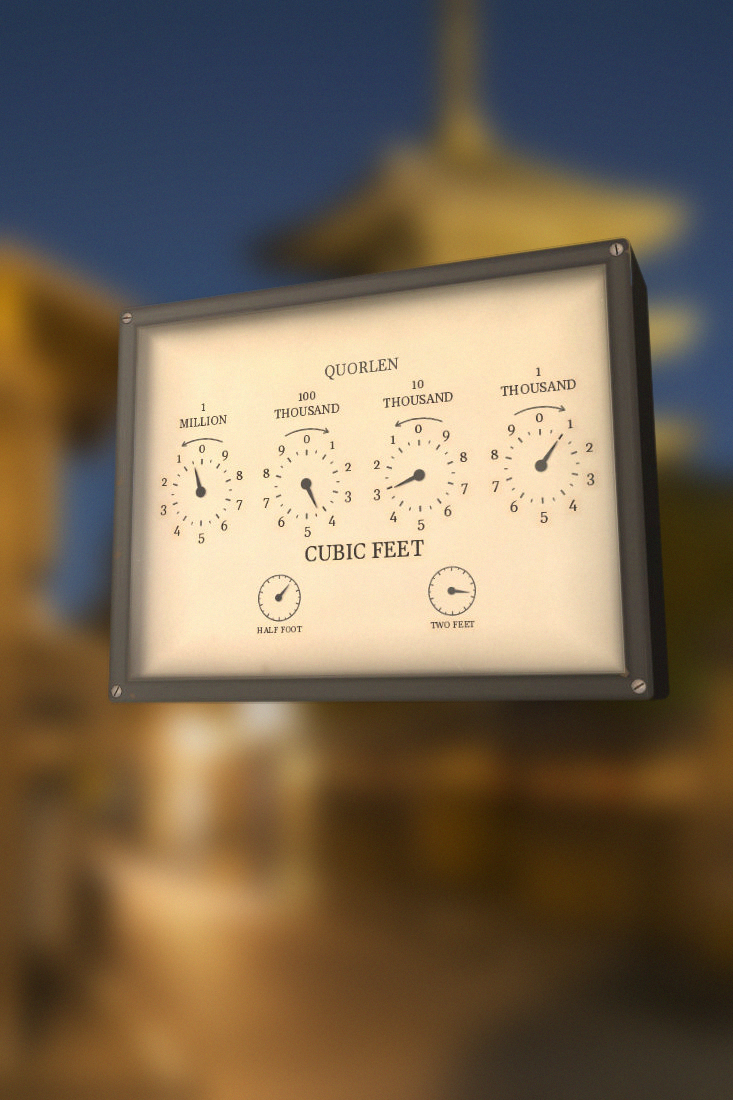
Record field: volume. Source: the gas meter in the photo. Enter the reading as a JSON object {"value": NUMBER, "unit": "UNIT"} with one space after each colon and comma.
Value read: {"value": 43100, "unit": "ft³"}
